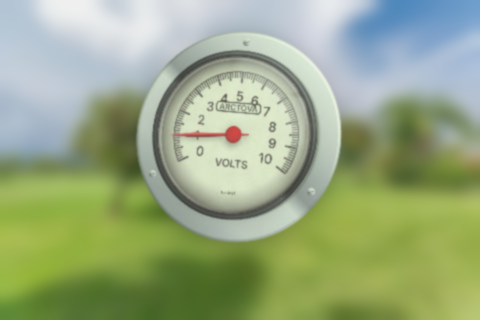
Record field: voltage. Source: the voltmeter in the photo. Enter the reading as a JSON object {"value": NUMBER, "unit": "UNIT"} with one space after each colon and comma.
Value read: {"value": 1, "unit": "V"}
